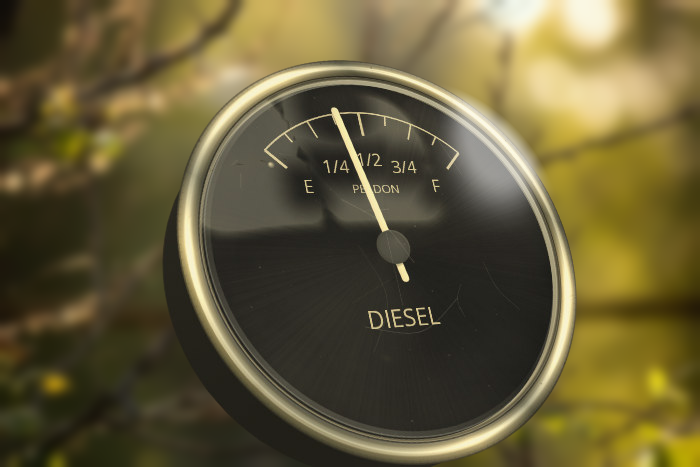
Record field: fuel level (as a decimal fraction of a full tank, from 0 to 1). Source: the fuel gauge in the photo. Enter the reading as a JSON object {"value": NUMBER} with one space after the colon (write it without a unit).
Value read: {"value": 0.375}
